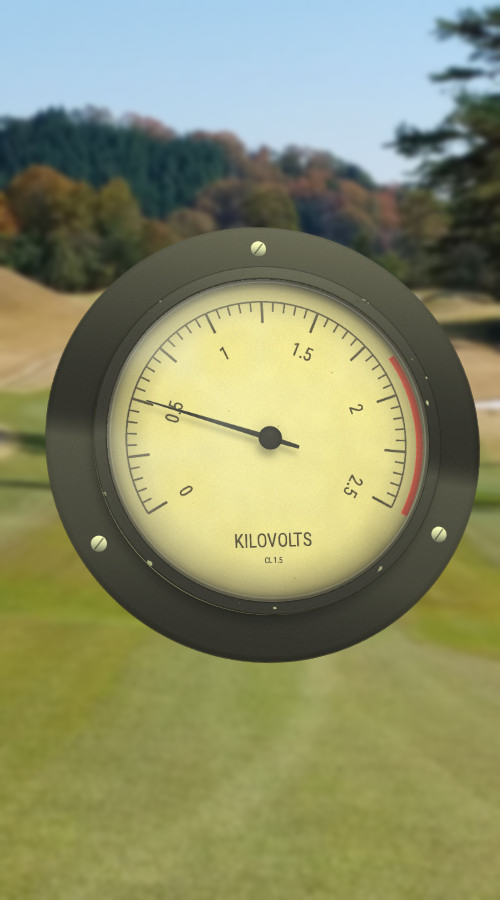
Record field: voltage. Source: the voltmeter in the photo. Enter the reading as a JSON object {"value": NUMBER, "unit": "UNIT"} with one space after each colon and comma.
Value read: {"value": 0.5, "unit": "kV"}
